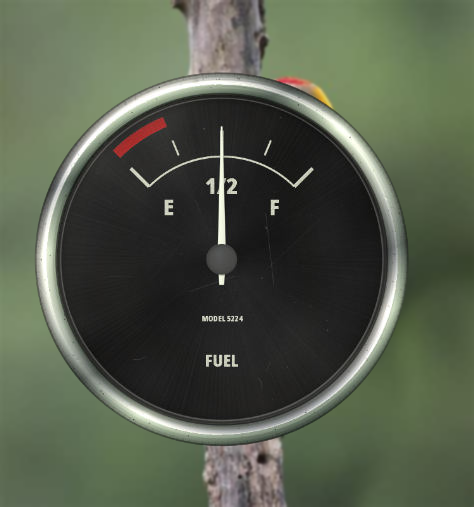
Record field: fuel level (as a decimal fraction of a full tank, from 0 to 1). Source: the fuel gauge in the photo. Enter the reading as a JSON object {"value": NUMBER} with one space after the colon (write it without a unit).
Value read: {"value": 0.5}
